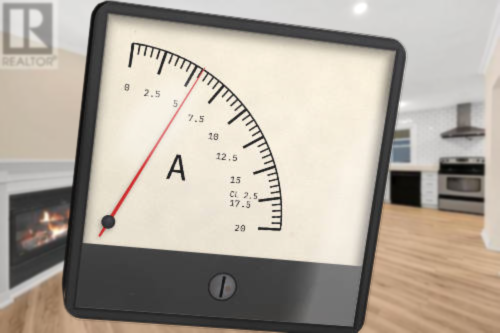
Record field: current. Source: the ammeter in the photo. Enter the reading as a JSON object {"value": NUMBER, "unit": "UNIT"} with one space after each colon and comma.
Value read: {"value": 5.5, "unit": "A"}
